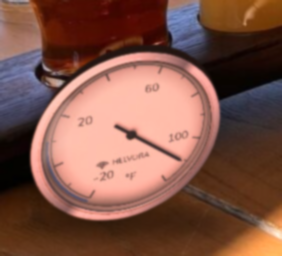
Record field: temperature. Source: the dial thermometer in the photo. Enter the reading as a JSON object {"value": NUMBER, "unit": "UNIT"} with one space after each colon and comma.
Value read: {"value": 110, "unit": "°F"}
